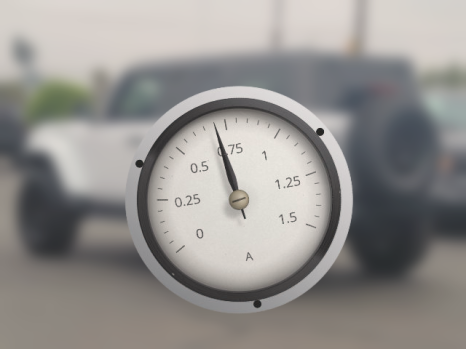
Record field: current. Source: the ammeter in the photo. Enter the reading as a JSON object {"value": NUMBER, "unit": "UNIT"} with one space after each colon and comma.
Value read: {"value": 0.7, "unit": "A"}
